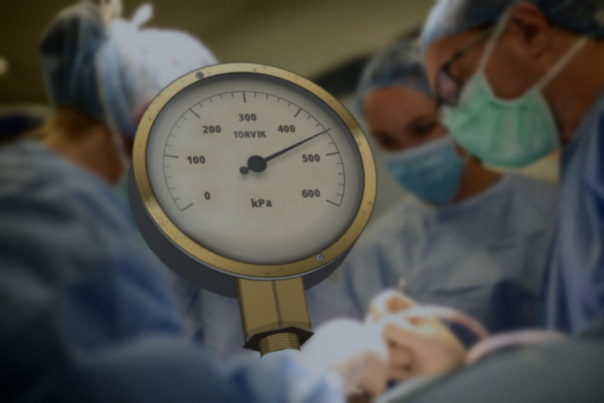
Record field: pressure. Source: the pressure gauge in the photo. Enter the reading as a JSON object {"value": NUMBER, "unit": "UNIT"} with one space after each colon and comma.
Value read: {"value": 460, "unit": "kPa"}
